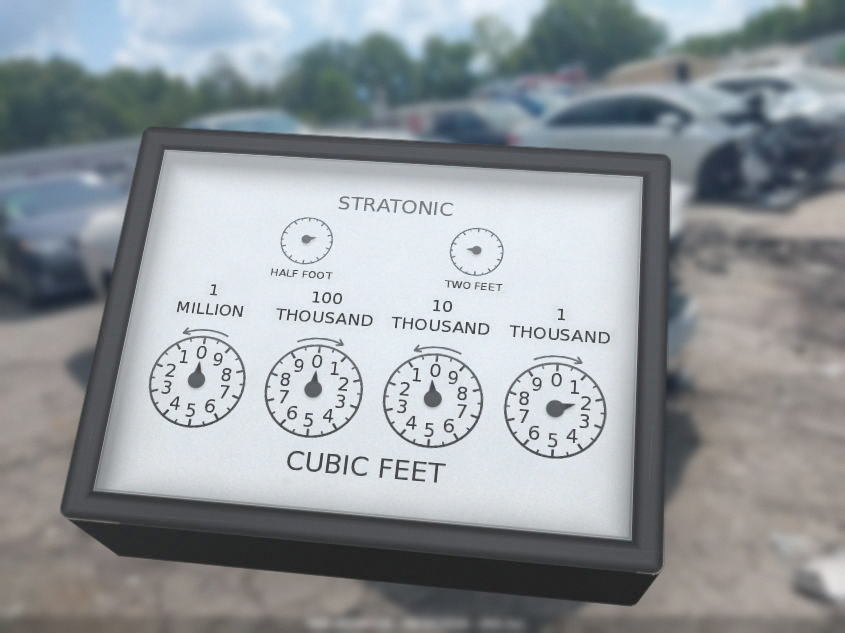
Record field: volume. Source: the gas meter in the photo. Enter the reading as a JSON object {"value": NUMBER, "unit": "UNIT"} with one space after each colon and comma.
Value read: {"value": 200, "unit": "ft³"}
